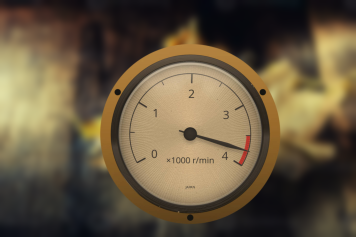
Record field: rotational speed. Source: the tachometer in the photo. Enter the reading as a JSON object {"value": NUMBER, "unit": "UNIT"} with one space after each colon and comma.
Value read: {"value": 3750, "unit": "rpm"}
